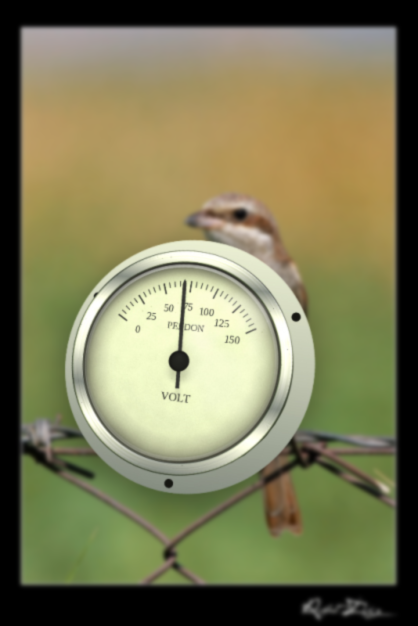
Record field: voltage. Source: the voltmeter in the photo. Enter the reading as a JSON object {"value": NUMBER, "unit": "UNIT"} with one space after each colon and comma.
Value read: {"value": 70, "unit": "V"}
